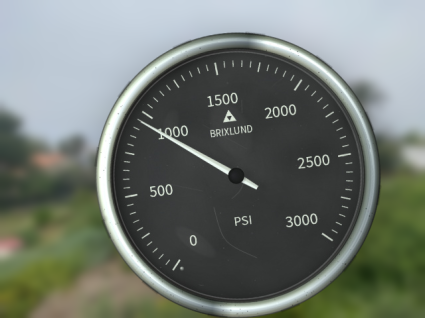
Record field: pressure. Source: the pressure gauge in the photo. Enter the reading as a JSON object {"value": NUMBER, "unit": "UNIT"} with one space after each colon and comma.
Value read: {"value": 950, "unit": "psi"}
